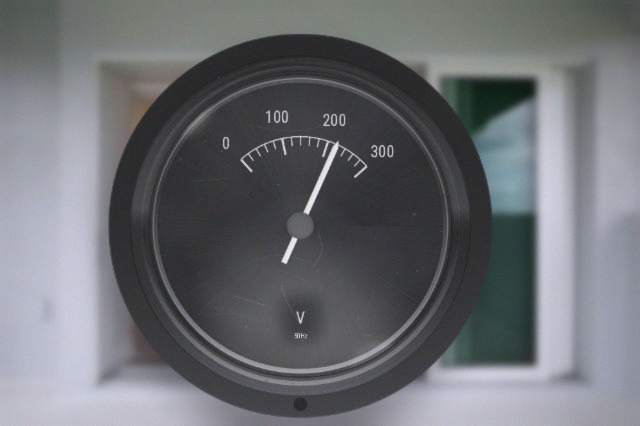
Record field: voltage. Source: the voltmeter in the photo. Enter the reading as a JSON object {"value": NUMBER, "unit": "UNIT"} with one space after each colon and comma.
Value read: {"value": 220, "unit": "V"}
